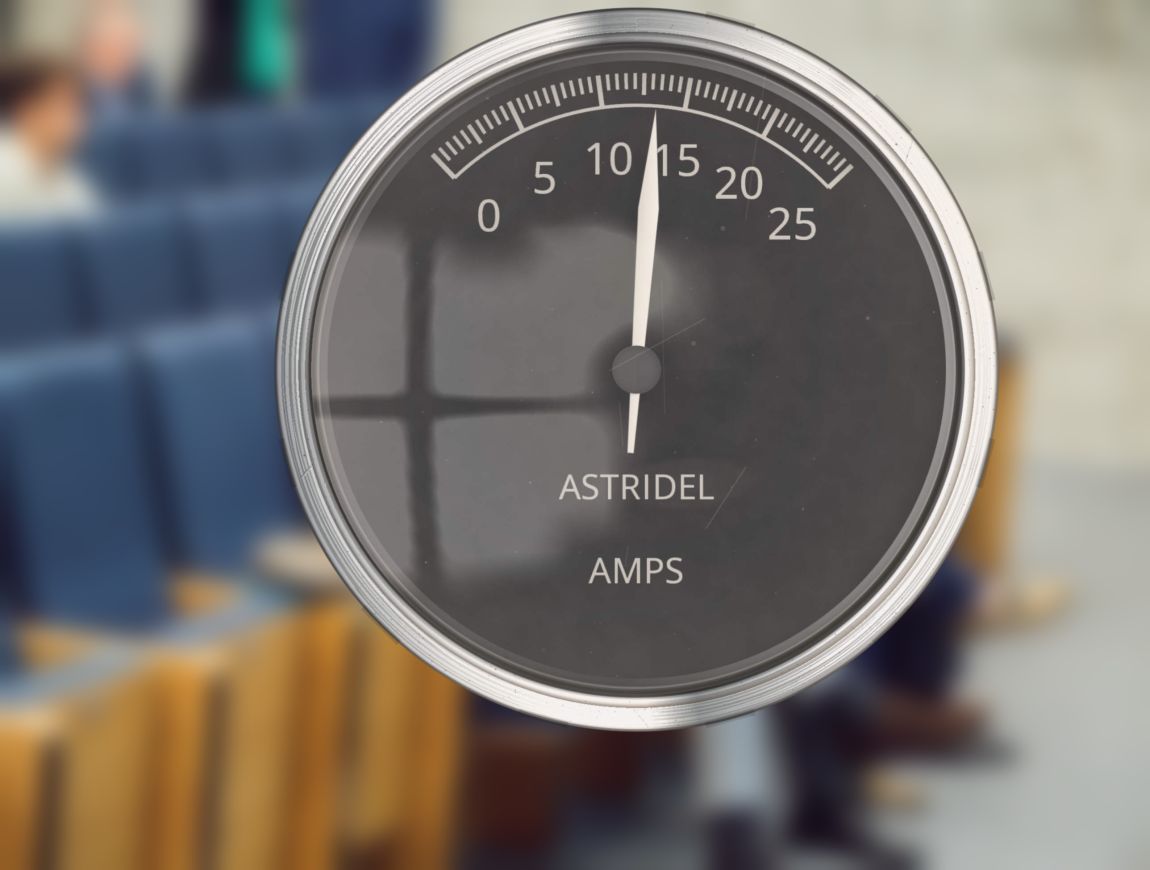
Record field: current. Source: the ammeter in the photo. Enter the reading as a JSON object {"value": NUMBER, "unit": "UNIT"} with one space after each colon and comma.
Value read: {"value": 13.25, "unit": "A"}
